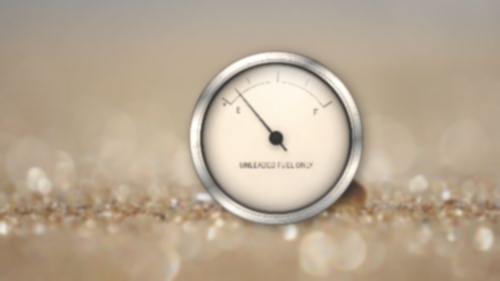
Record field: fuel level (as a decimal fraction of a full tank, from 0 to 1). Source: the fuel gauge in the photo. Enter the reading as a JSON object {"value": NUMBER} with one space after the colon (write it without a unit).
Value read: {"value": 0.125}
